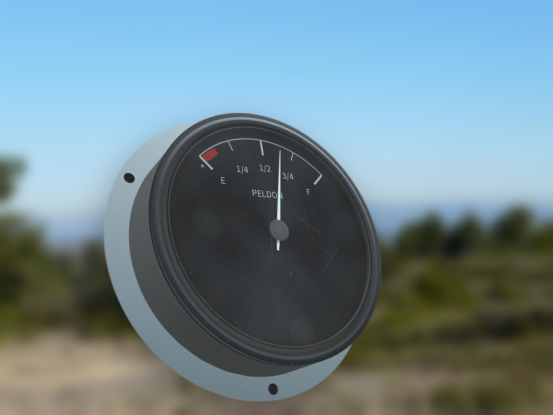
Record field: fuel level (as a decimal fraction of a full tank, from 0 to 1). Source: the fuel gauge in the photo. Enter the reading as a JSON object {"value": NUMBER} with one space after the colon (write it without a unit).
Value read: {"value": 0.625}
